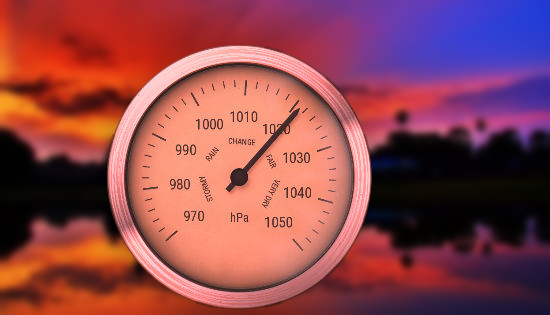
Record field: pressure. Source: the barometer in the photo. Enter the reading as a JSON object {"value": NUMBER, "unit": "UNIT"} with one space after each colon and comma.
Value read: {"value": 1021, "unit": "hPa"}
